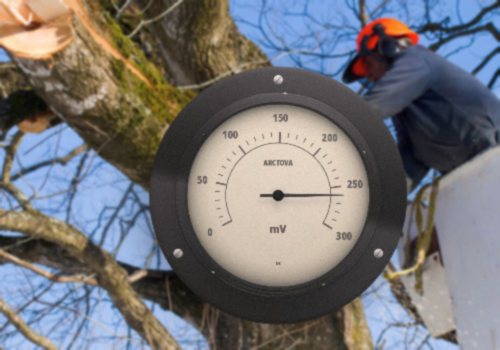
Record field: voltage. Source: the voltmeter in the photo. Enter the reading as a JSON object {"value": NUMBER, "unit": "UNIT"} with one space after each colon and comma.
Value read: {"value": 260, "unit": "mV"}
